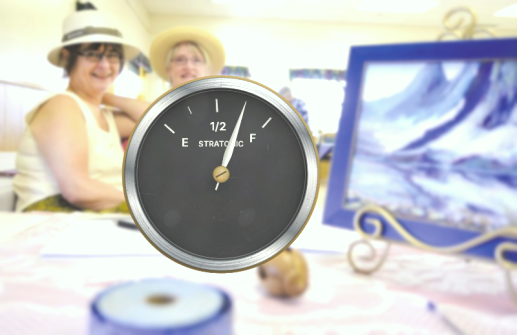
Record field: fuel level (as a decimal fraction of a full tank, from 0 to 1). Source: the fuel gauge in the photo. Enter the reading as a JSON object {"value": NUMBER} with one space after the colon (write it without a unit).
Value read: {"value": 0.75}
